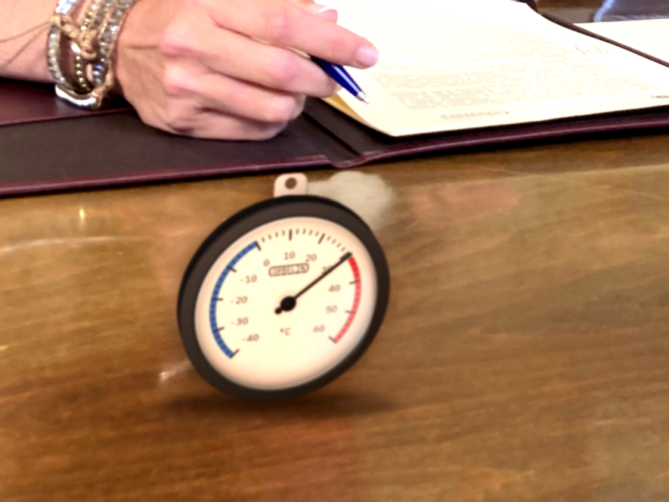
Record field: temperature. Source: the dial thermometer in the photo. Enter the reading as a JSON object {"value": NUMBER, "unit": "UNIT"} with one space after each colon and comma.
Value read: {"value": 30, "unit": "°C"}
